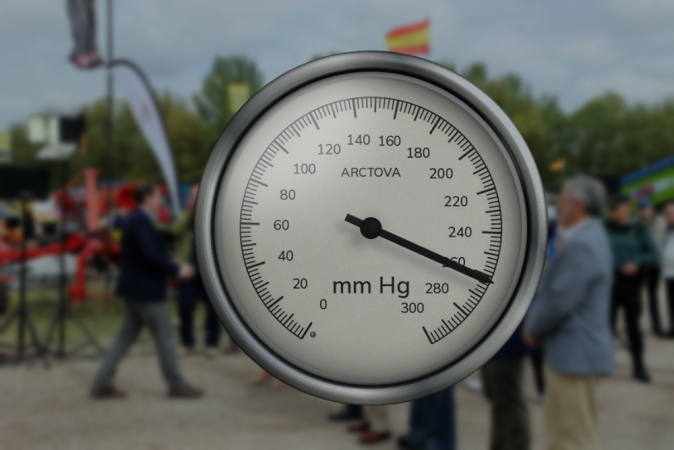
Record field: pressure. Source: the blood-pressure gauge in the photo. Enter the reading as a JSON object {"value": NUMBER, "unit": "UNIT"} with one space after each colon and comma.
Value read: {"value": 262, "unit": "mmHg"}
